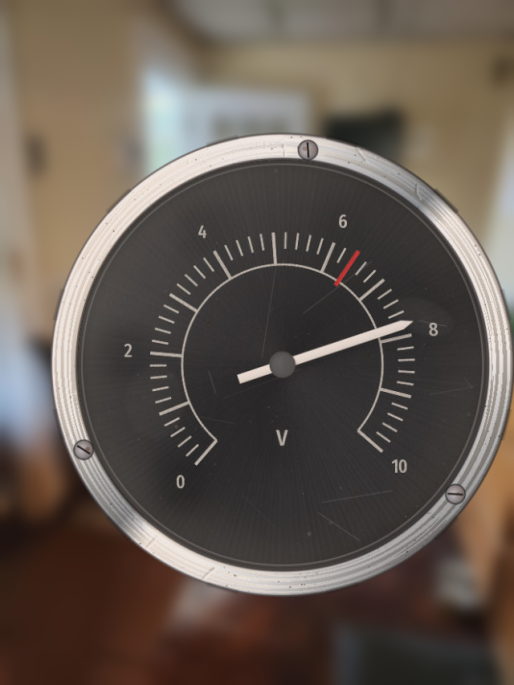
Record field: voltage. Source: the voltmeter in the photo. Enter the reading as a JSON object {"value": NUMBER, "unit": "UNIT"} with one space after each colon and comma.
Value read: {"value": 7.8, "unit": "V"}
